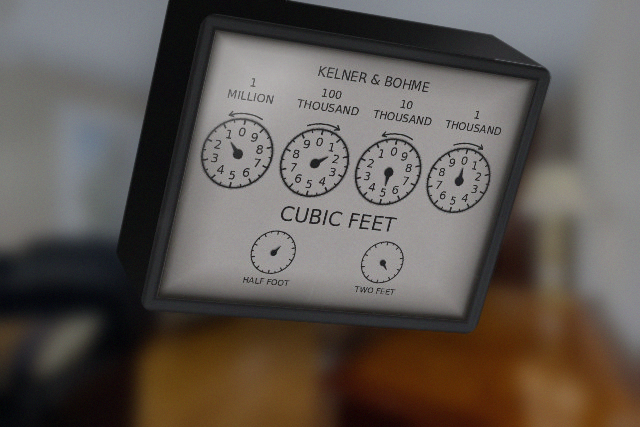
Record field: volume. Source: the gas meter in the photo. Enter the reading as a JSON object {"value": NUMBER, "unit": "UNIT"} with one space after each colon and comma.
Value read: {"value": 115000, "unit": "ft³"}
